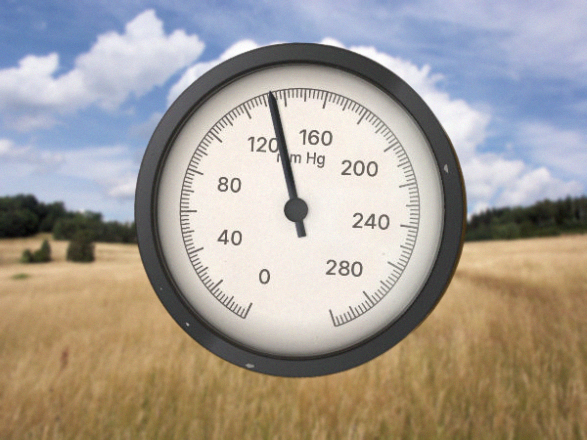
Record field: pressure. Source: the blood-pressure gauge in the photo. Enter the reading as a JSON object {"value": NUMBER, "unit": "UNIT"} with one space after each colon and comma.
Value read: {"value": 134, "unit": "mmHg"}
